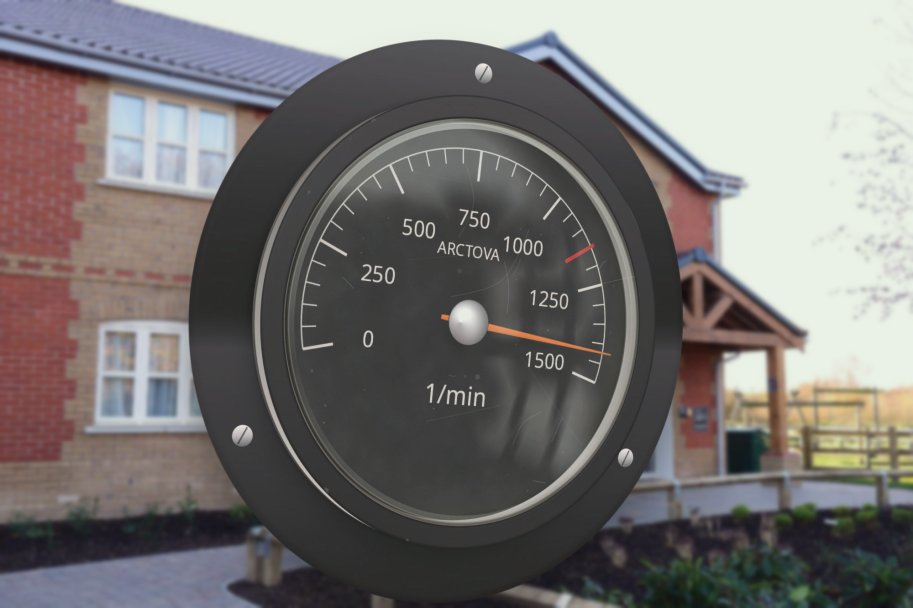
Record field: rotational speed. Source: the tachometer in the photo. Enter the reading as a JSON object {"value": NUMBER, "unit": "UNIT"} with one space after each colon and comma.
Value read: {"value": 1425, "unit": "rpm"}
